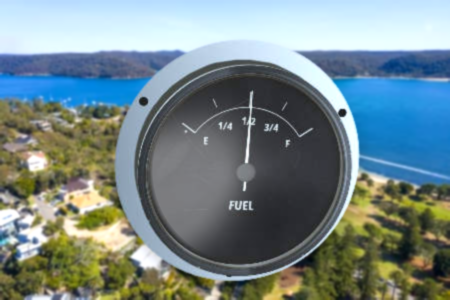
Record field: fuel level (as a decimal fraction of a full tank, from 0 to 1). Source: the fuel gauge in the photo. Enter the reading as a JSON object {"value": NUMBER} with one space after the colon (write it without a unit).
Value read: {"value": 0.5}
